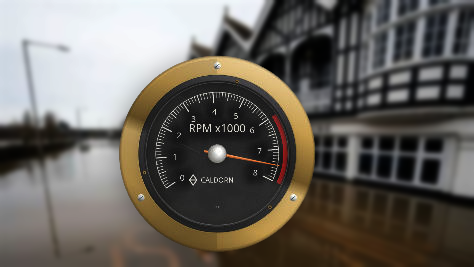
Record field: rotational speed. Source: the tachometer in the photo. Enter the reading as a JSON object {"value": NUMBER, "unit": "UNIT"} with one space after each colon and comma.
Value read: {"value": 7500, "unit": "rpm"}
